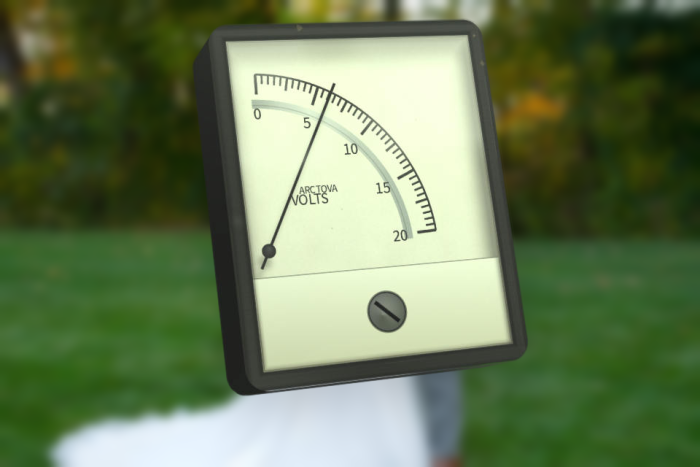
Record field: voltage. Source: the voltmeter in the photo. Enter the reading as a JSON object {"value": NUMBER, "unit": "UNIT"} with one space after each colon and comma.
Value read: {"value": 6, "unit": "V"}
